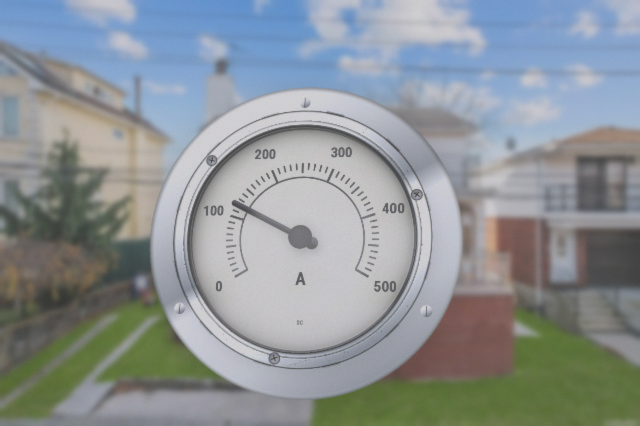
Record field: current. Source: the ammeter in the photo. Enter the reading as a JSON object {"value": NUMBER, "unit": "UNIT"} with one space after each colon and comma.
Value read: {"value": 120, "unit": "A"}
